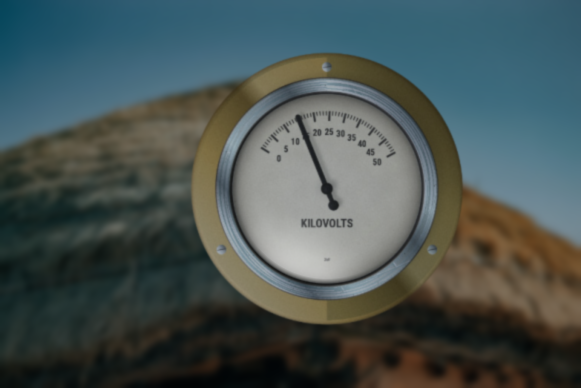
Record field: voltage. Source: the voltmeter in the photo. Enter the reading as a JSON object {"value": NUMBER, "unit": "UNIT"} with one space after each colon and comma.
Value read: {"value": 15, "unit": "kV"}
